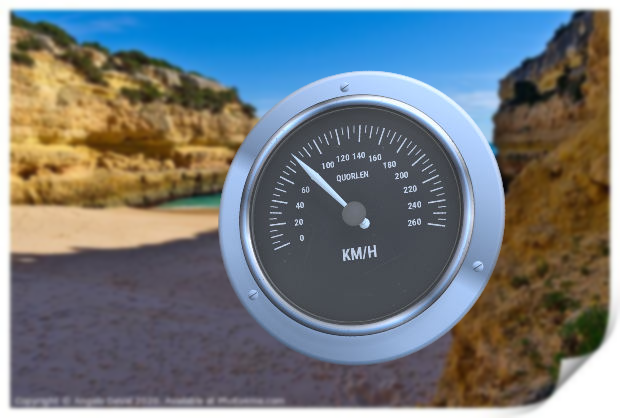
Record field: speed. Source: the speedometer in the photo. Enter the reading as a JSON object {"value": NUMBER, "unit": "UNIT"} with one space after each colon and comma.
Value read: {"value": 80, "unit": "km/h"}
